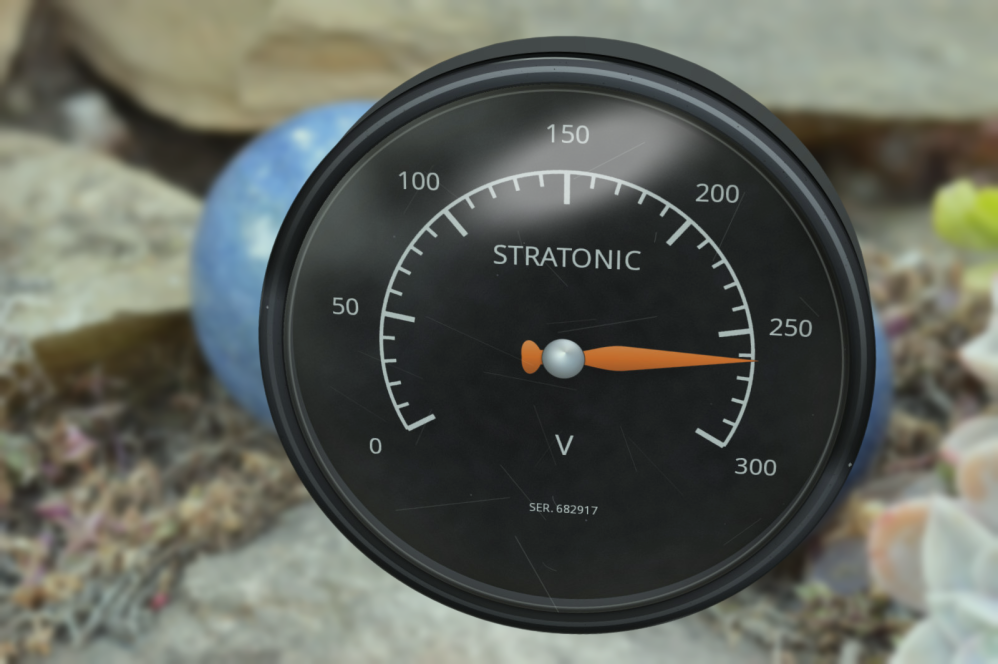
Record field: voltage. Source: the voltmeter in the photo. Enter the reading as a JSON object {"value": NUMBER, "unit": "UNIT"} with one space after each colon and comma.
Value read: {"value": 260, "unit": "V"}
